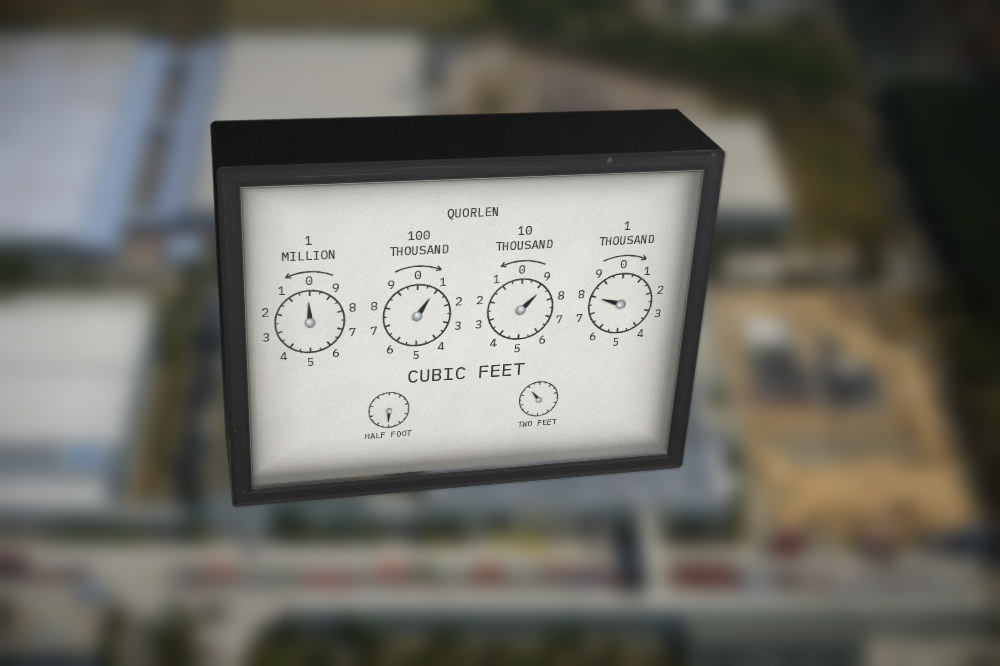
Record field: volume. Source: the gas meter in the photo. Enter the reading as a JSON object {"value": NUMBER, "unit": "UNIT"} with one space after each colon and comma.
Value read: {"value": 8800, "unit": "ft³"}
